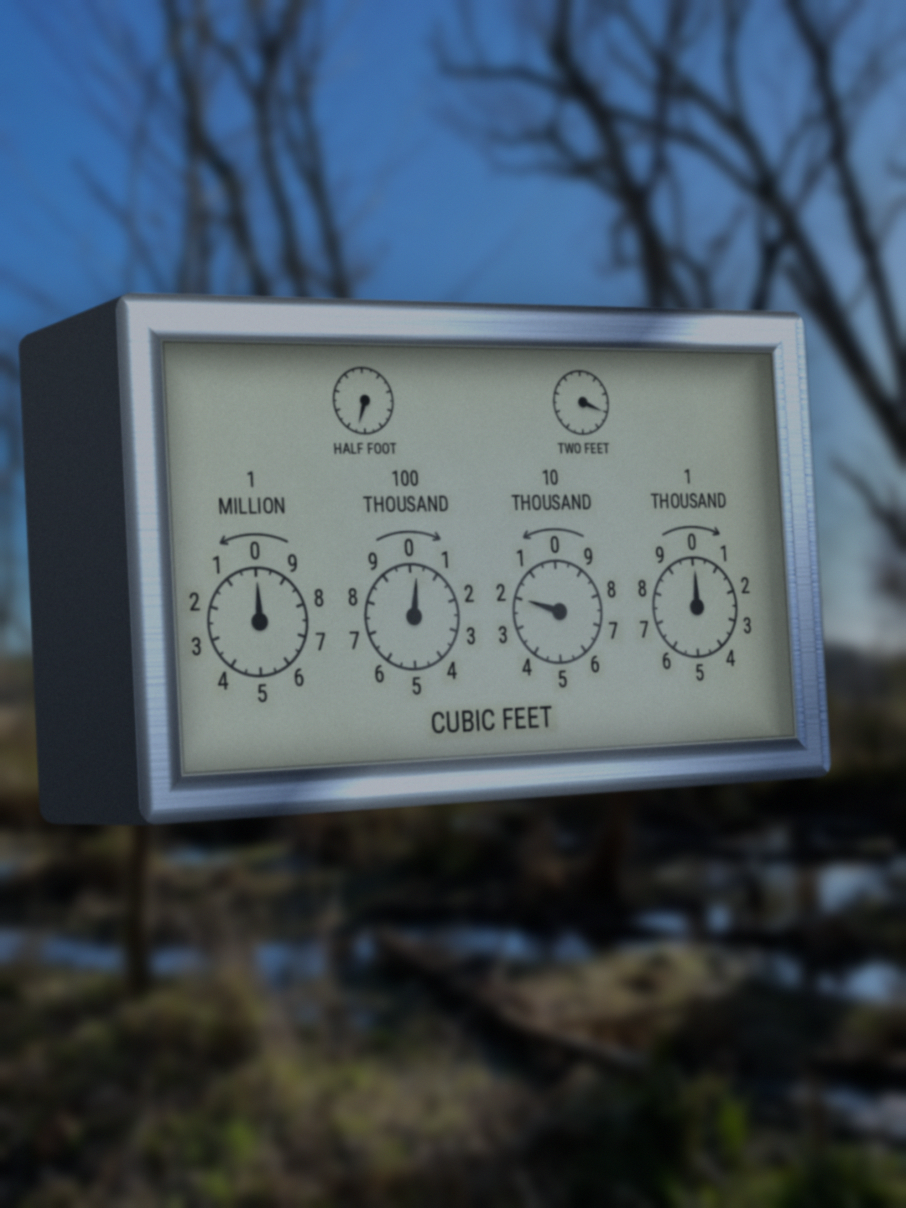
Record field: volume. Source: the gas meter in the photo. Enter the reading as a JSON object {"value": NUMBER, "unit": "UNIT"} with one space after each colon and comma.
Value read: {"value": 2000, "unit": "ft³"}
